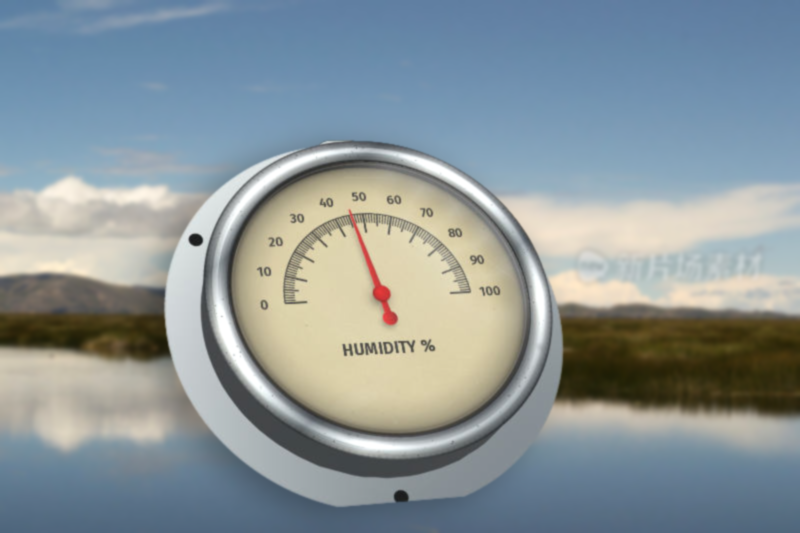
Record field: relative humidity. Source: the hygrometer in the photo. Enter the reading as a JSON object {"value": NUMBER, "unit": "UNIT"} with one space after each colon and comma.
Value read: {"value": 45, "unit": "%"}
